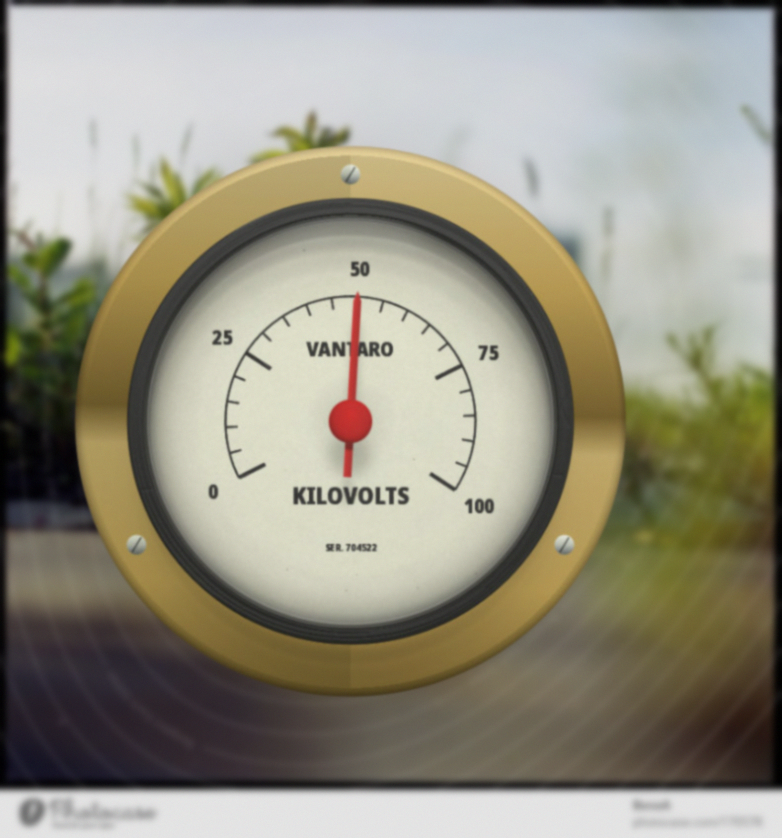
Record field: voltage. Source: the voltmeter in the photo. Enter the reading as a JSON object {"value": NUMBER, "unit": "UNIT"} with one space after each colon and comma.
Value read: {"value": 50, "unit": "kV"}
